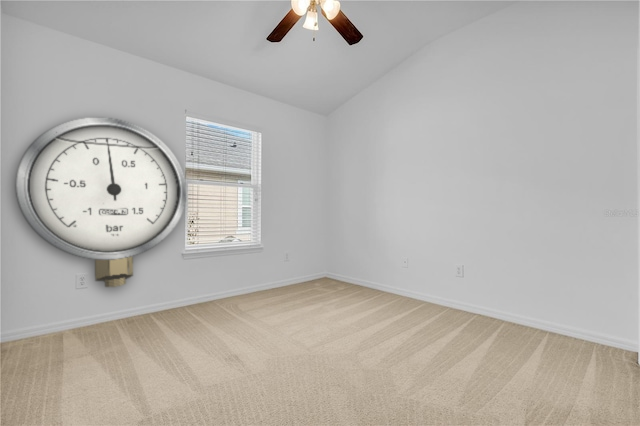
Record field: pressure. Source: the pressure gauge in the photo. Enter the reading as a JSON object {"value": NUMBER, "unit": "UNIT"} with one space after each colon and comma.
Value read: {"value": 0.2, "unit": "bar"}
